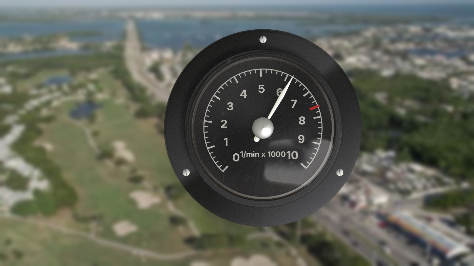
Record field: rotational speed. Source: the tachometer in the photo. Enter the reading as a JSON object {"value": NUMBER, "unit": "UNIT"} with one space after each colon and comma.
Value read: {"value": 6200, "unit": "rpm"}
